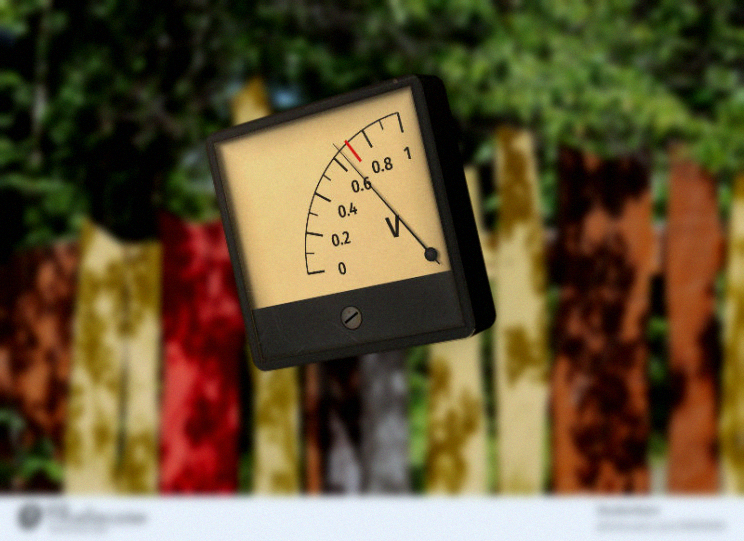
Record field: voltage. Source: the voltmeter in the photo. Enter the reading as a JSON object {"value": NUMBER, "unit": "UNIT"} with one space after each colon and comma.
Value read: {"value": 0.65, "unit": "V"}
